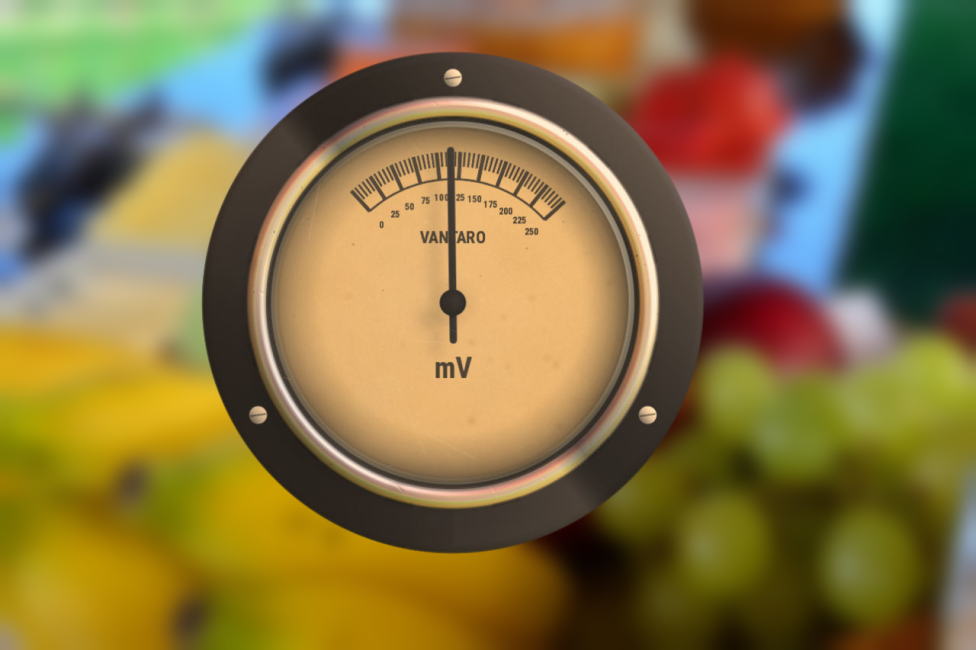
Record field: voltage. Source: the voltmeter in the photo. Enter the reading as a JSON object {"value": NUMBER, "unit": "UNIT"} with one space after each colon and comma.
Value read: {"value": 115, "unit": "mV"}
